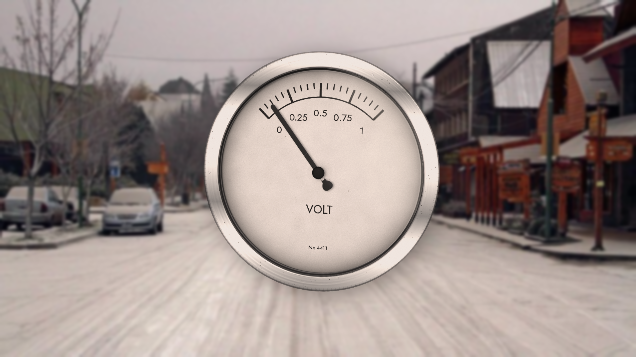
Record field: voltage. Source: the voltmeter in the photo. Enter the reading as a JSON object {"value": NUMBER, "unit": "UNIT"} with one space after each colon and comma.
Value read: {"value": 0.1, "unit": "V"}
